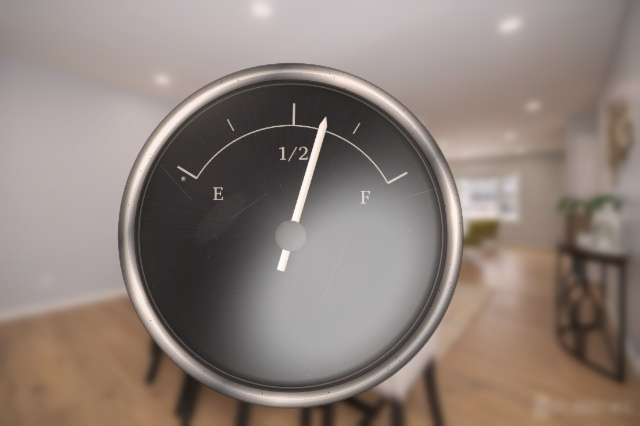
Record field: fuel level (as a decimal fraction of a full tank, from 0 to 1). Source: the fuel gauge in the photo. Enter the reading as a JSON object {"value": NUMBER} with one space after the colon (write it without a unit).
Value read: {"value": 0.625}
